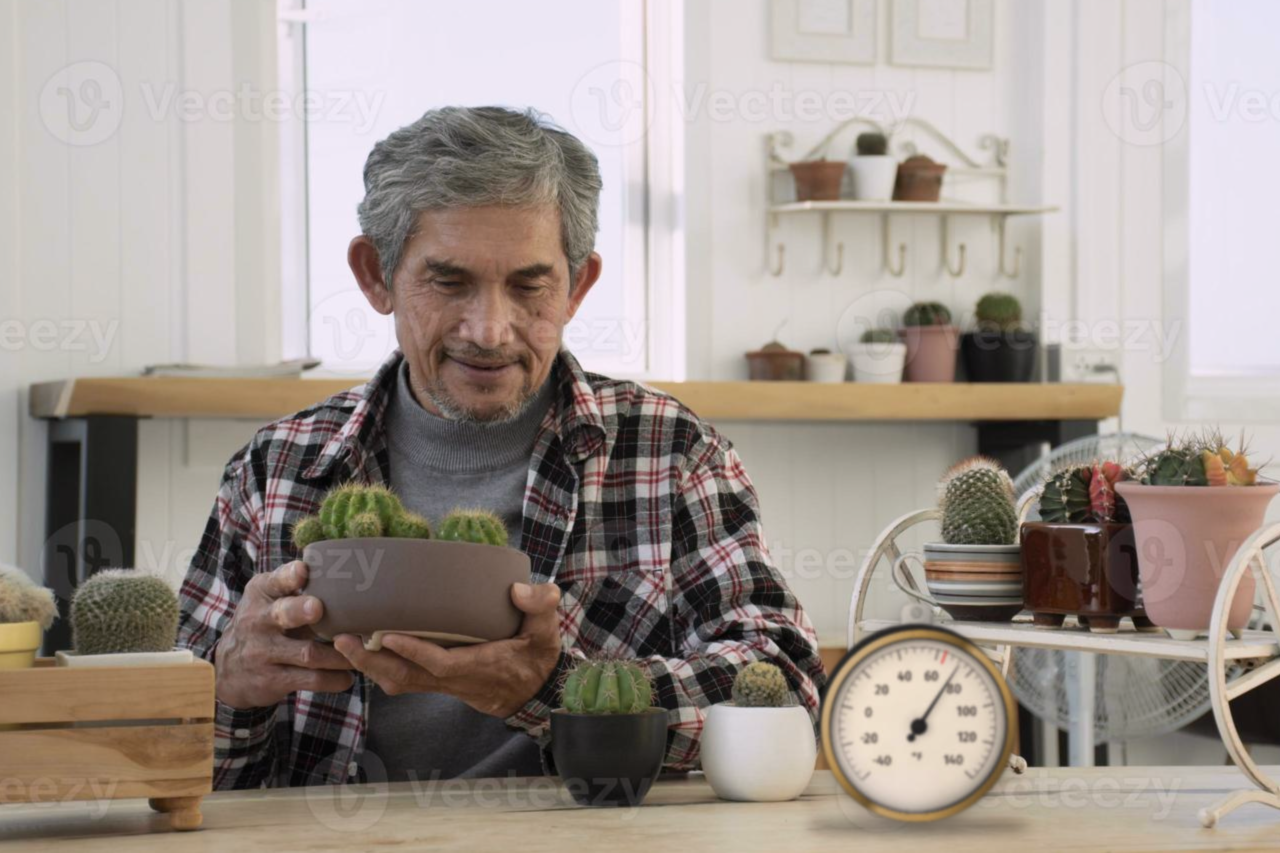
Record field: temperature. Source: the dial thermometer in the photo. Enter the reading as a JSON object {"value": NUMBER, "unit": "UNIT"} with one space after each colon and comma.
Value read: {"value": 72, "unit": "°F"}
